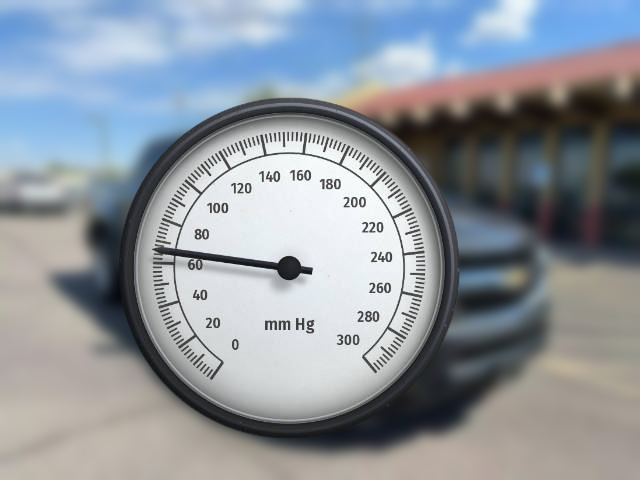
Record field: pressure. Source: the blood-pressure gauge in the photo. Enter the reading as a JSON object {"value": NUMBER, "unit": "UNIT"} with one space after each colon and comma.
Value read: {"value": 66, "unit": "mmHg"}
